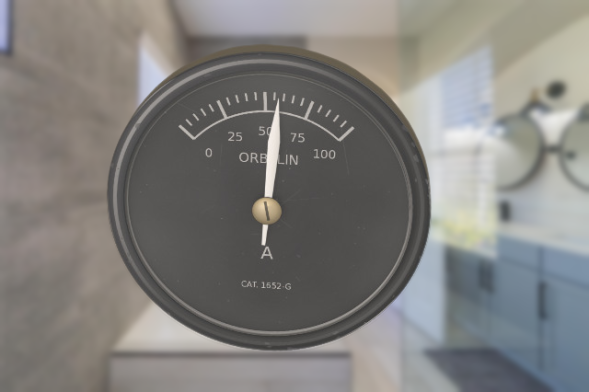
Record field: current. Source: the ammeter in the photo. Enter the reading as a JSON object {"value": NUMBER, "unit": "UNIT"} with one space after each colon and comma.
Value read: {"value": 57.5, "unit": "A"}
